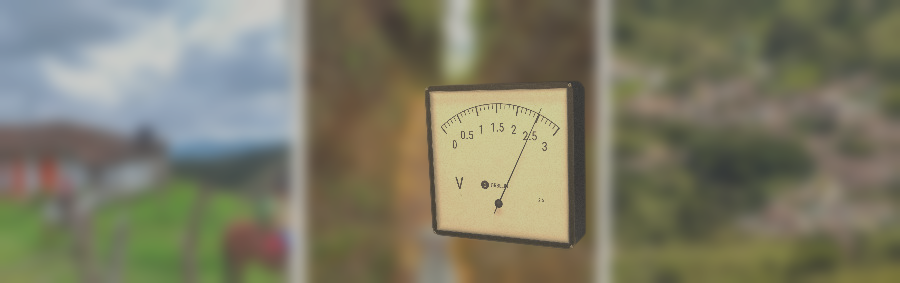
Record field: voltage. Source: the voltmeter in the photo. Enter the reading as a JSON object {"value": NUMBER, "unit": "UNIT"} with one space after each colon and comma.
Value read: {"value": 2.5, "unit": "V"}
